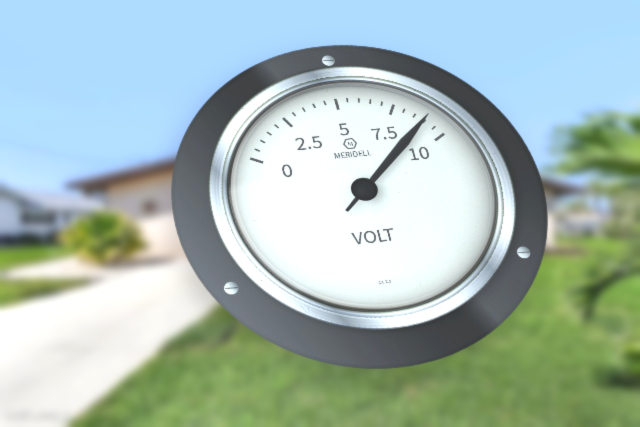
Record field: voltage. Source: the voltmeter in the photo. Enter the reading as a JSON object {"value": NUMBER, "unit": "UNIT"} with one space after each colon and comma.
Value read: {"value": 9, "unit": "V"}
